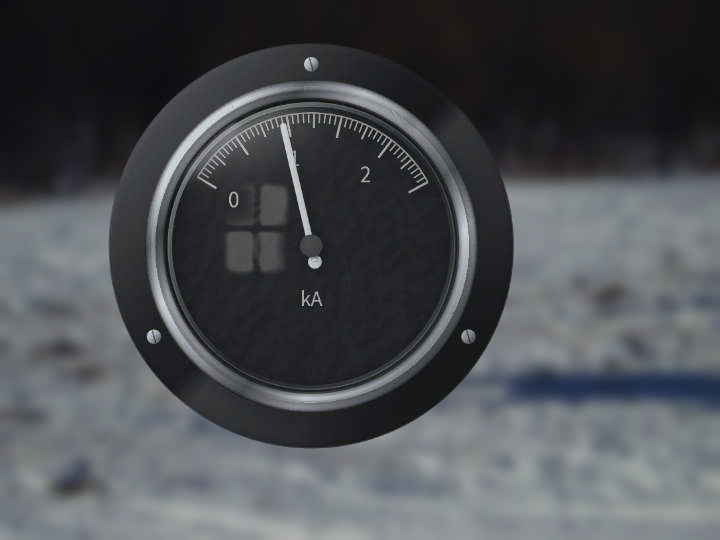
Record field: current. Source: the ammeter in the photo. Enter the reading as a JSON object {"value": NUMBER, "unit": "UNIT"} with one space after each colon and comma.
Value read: {"value": 0.95, "unit": "kA"}
